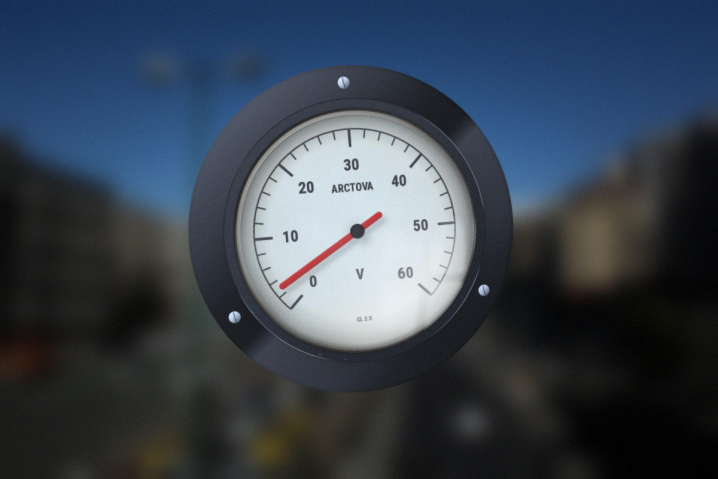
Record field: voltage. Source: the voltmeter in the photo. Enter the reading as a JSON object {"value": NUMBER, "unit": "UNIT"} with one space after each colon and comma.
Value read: {"value": 3, "unit": "V"}
